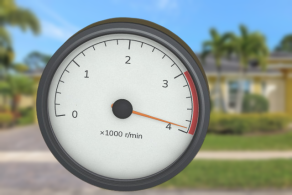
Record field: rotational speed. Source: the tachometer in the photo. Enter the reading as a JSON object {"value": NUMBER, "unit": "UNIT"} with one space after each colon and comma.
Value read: {"value": 3900, "unit": "rpm"}
